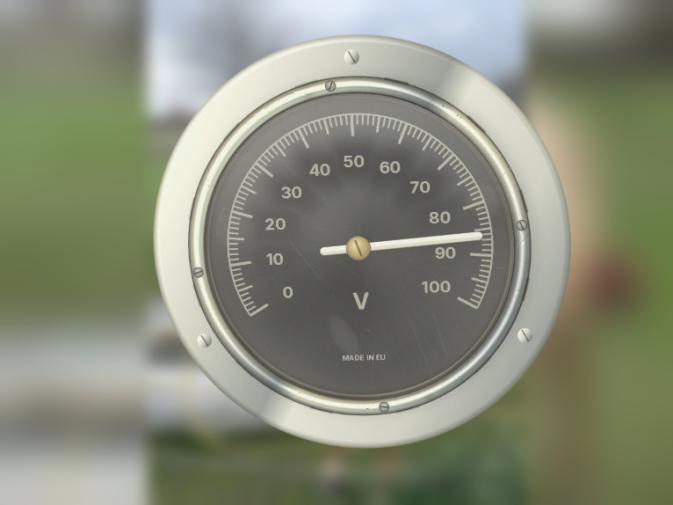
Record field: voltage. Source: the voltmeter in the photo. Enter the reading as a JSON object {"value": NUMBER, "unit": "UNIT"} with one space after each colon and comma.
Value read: {"value": 86, "unit": "V"}
